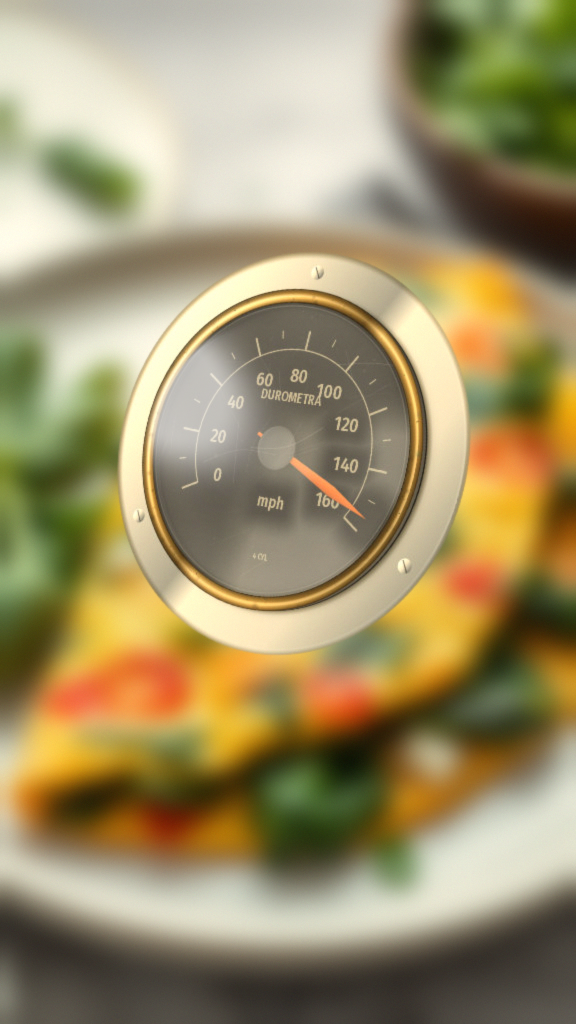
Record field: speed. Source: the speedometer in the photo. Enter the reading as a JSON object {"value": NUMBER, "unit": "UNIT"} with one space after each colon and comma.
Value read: {"value": 155, "unit": "mph"}
